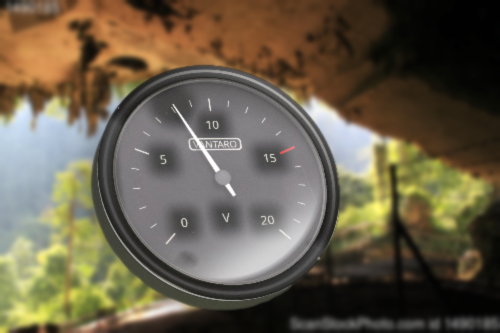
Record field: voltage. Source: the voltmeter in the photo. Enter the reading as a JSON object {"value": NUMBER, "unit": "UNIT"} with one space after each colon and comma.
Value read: {"value": 8, "unit": "V"}
